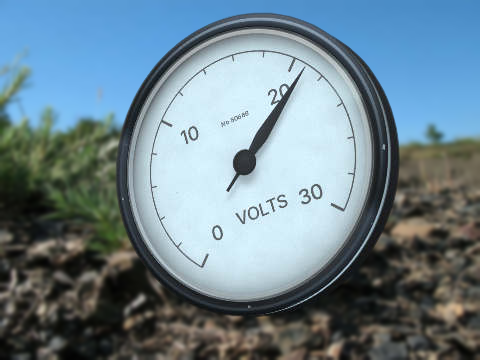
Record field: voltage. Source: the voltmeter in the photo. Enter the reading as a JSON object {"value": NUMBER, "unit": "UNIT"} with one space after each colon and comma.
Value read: {"value": 21, "unit": "V"}
